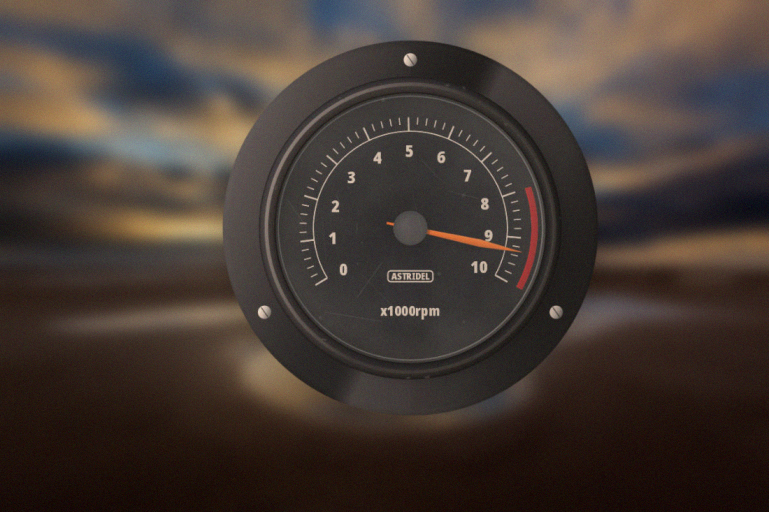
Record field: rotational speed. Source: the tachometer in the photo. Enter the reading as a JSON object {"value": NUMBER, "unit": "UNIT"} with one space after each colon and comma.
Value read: {"value": 9300, "unit": "rpm"}
